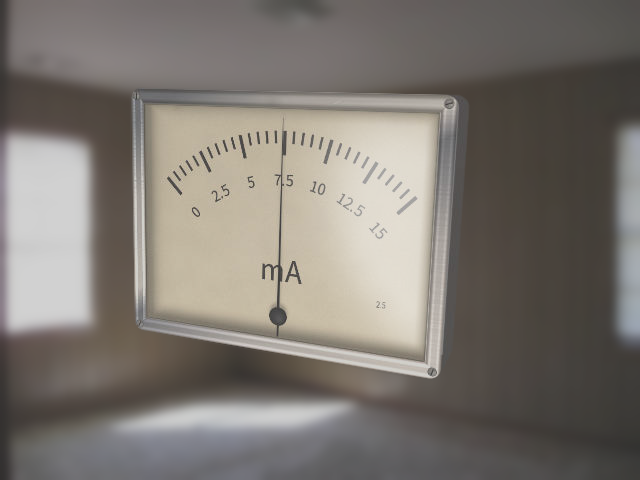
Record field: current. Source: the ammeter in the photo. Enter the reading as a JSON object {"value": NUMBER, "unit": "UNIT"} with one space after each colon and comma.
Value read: {"value": 7.5, "unit": "mA"}
